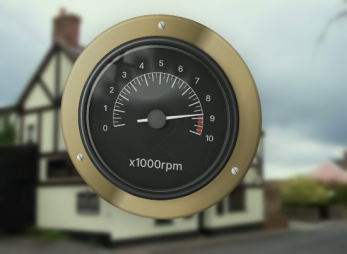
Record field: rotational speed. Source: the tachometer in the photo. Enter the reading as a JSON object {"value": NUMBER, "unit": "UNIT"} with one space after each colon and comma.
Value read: {"value": 8750, "unit": "rpm"}
